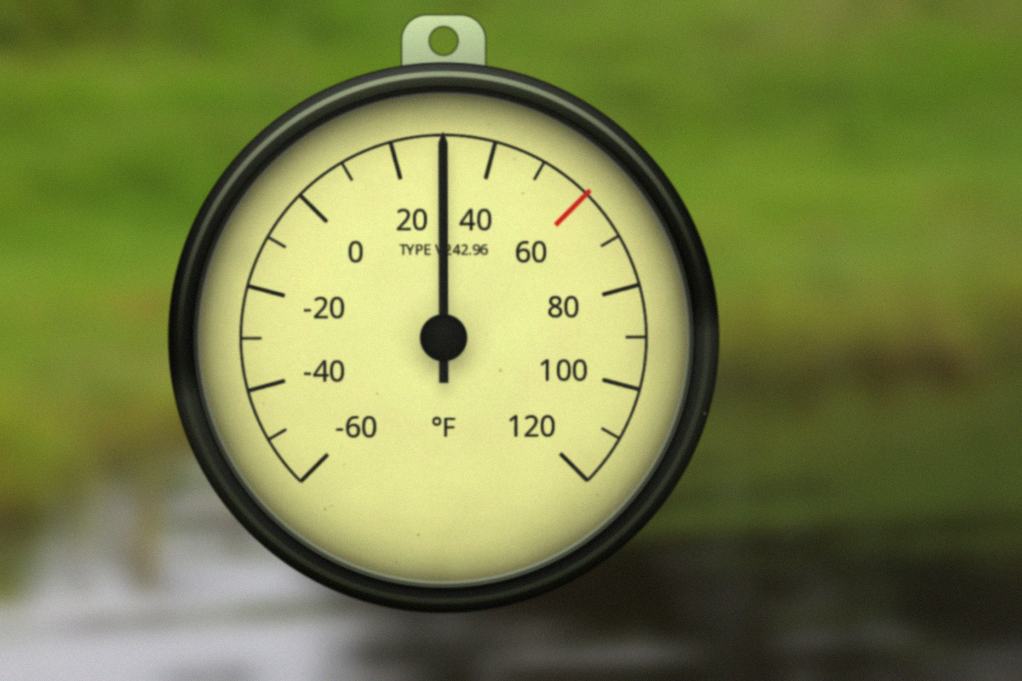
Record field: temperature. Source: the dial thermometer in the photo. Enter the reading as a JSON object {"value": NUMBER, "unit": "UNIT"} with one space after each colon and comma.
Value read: {"value": 30, "unit": "°F"}
